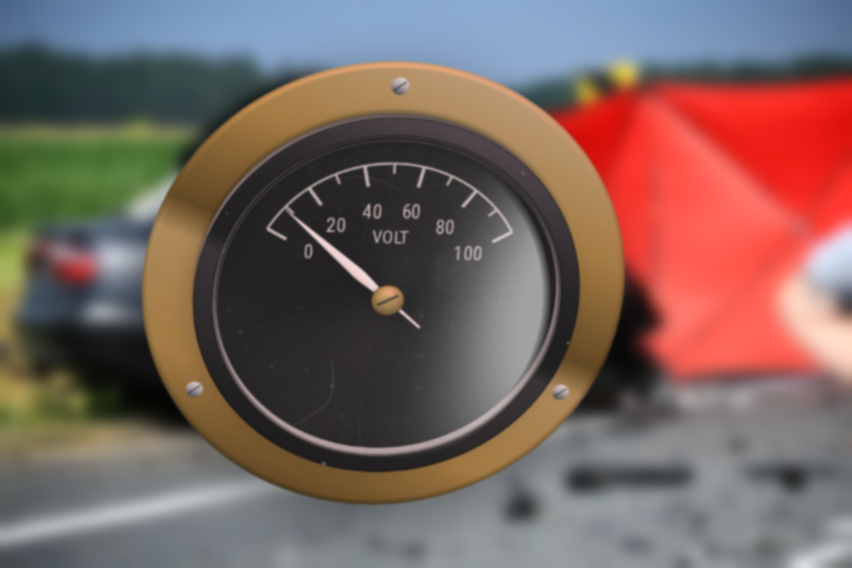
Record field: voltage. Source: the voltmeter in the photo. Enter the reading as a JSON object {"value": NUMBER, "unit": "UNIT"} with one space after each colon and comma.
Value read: {"value": 10, "unit": "V"}
